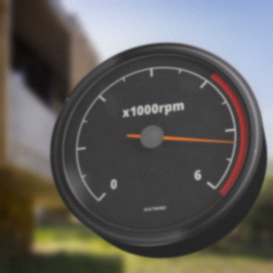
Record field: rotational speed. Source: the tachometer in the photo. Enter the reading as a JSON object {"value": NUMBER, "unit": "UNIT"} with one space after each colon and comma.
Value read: {"value": 5250, "unit": "rpm"}
